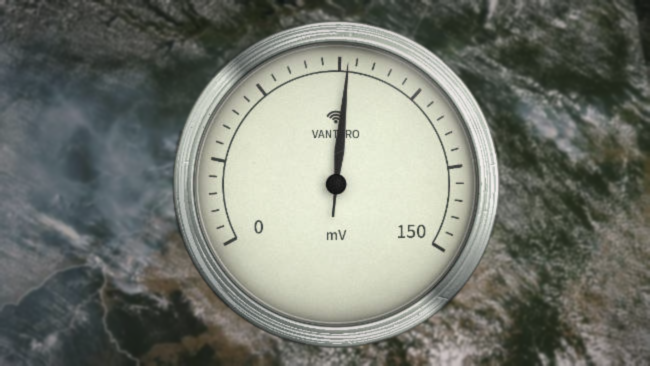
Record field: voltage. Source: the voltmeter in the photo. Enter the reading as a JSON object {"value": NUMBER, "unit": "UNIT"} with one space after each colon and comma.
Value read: {"value": 77.5, "unit": "mV"}
